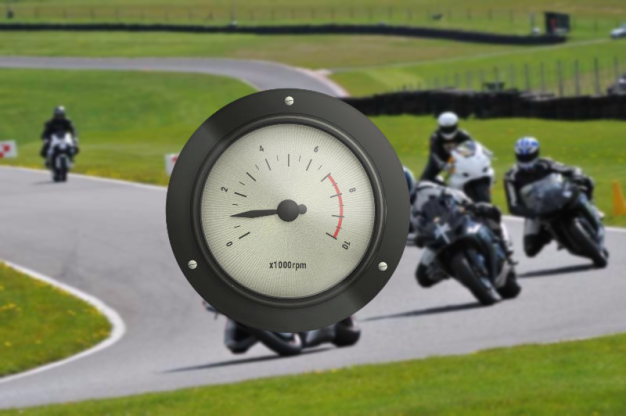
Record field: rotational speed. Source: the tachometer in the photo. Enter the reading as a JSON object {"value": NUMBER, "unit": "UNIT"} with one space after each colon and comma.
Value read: {"value": 1000, "unit": "rpm"}
